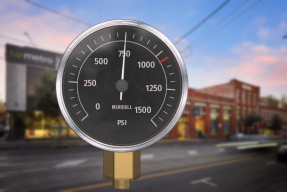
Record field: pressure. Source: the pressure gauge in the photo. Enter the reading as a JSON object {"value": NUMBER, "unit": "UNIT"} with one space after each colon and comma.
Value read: {"value": 750, "unit": "psi"}
